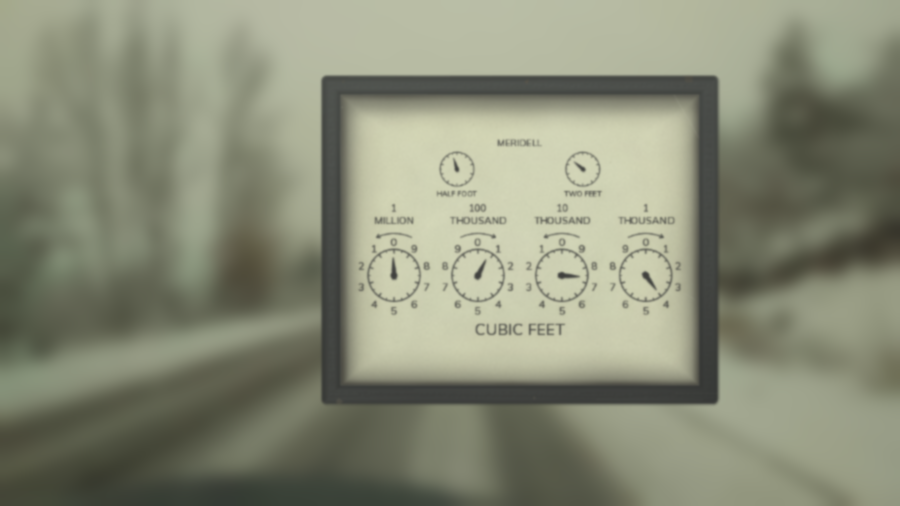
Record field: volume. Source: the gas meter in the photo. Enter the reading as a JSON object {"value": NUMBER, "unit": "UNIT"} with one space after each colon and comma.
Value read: {"value": 7400, "unit": "ft³"}
